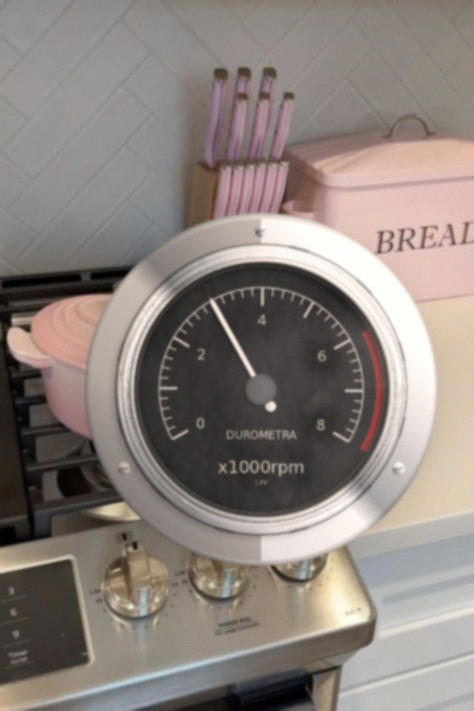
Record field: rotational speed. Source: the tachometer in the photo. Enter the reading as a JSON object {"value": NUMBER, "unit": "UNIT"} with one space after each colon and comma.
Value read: {"value": 3000, "unit": "rpm"}
